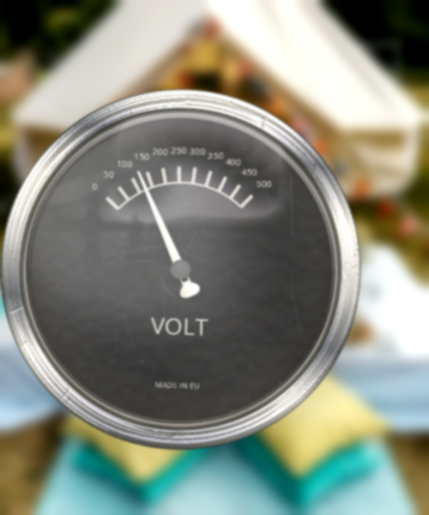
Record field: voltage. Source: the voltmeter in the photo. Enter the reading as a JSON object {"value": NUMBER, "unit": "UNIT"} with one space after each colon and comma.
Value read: {"value": 125, "unit": "V"}
